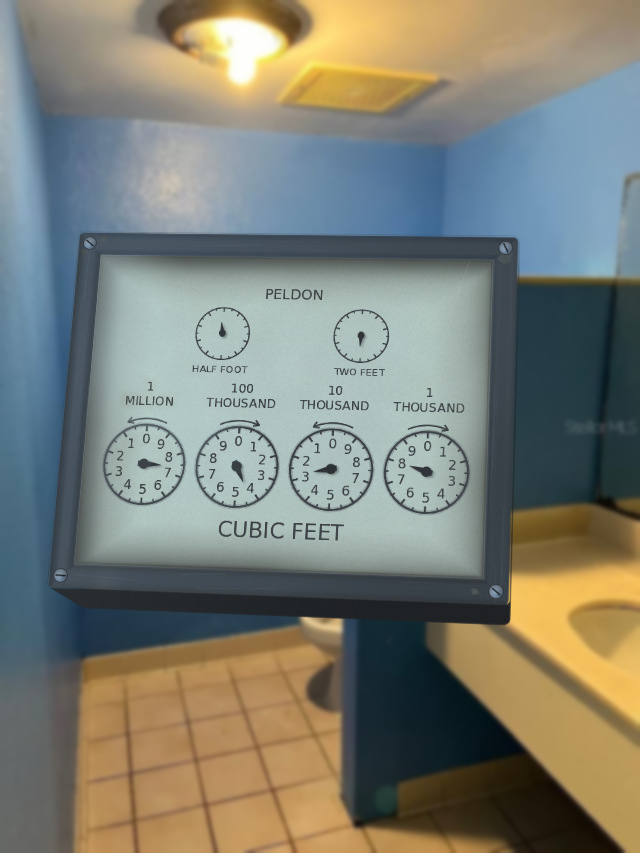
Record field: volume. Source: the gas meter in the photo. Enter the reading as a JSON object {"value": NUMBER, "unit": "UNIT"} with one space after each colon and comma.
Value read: {"value": 742800, "unit": "ft³"}
